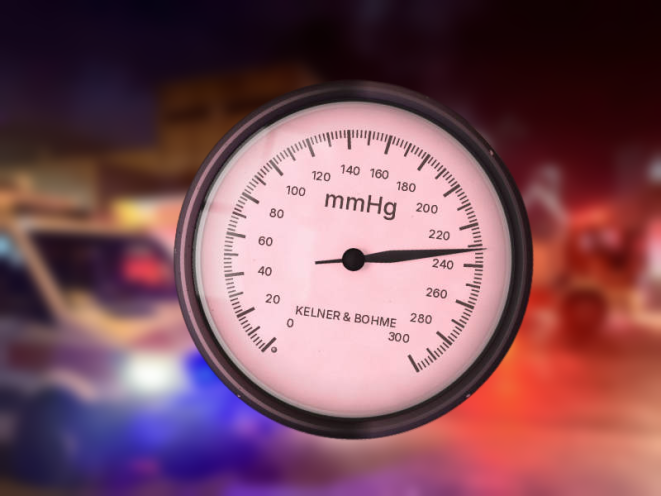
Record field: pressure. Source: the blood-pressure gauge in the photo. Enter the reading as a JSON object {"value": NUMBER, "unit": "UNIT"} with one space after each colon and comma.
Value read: {"value": 232, "unit": "mmHg"}
